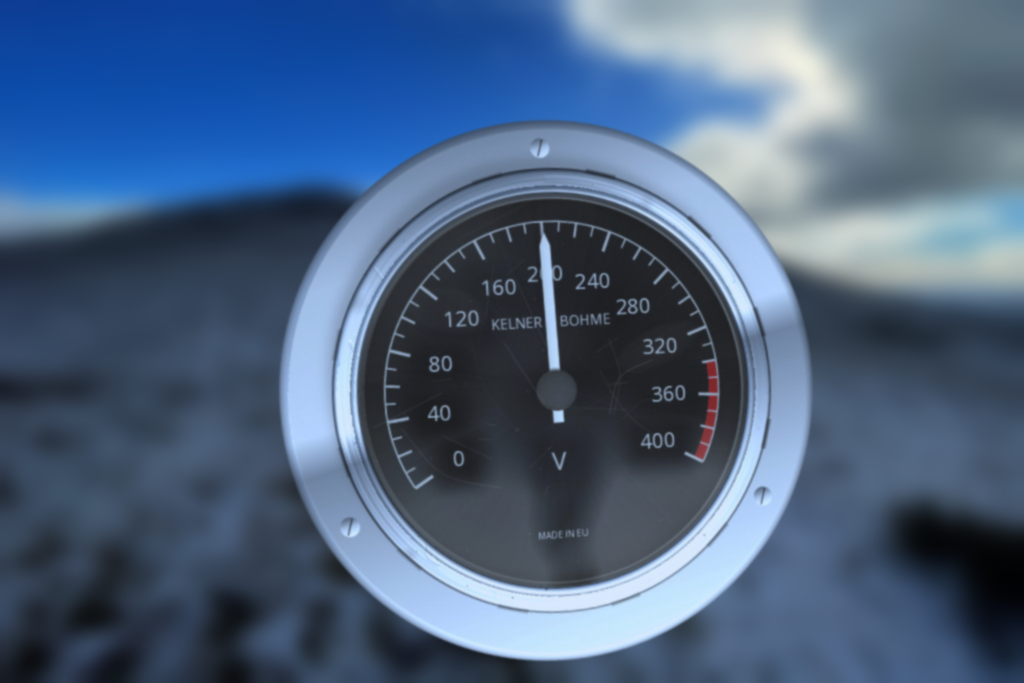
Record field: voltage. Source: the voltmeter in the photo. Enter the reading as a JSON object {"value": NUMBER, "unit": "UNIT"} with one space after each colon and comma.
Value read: {"value": 200, "unit": "V"}
